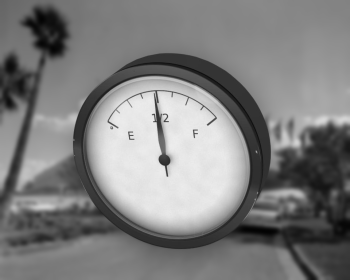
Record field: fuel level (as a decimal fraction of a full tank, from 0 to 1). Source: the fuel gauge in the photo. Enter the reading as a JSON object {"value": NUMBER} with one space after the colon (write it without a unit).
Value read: {"value": 0.5}
